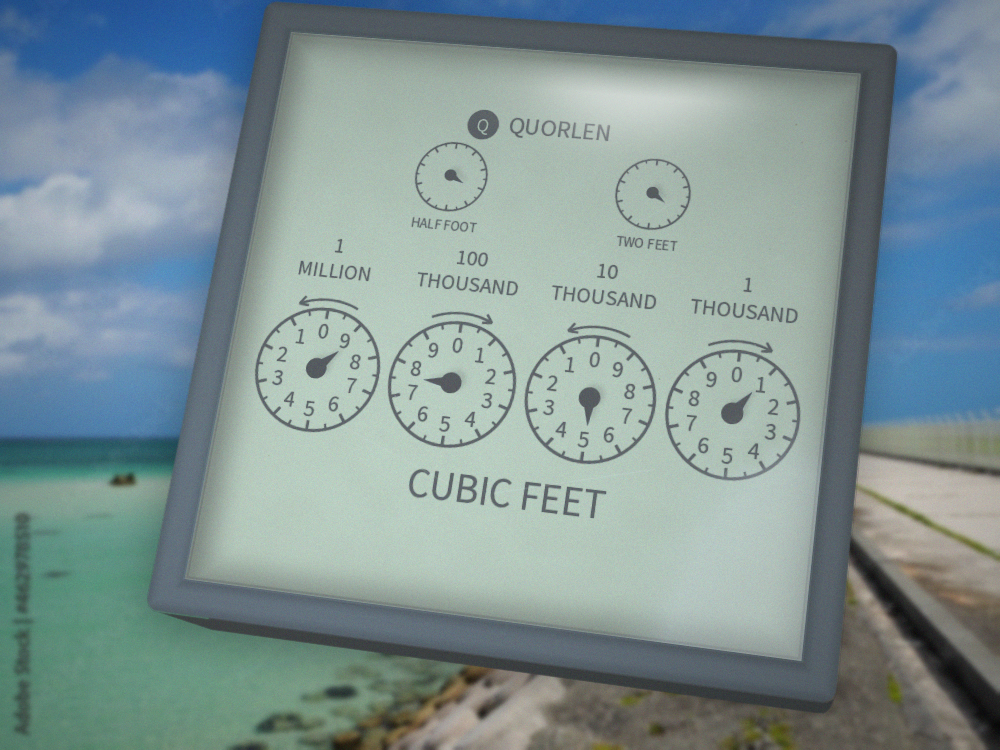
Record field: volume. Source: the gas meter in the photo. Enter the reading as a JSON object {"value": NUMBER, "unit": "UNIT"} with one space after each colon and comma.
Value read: {"value": 875100, "unit": "ft³"}
